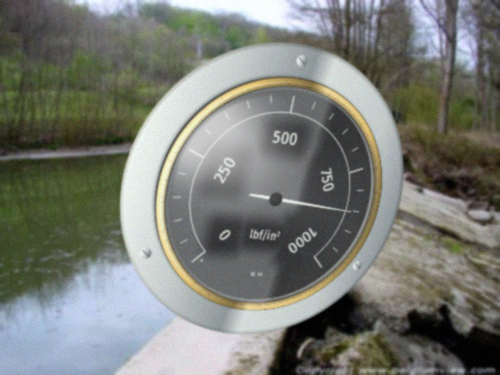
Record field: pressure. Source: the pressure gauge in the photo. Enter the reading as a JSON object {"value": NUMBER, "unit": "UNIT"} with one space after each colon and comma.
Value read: {"value": 850, "unit": "psi"}
